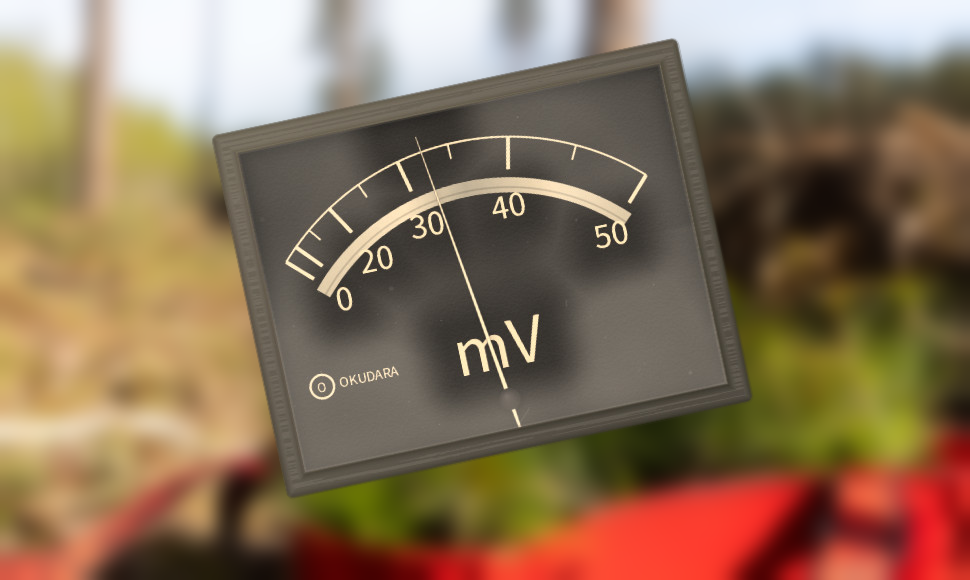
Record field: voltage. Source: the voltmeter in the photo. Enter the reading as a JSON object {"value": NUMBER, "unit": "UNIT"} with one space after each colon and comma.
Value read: {"value": 32.5, "unit": "mV"}
